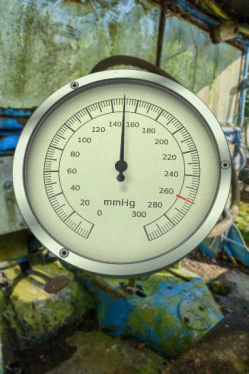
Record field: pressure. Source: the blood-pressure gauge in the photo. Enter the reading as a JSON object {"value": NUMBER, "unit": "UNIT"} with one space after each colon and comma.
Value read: {"value": 150, "unit": "mmHg"}
